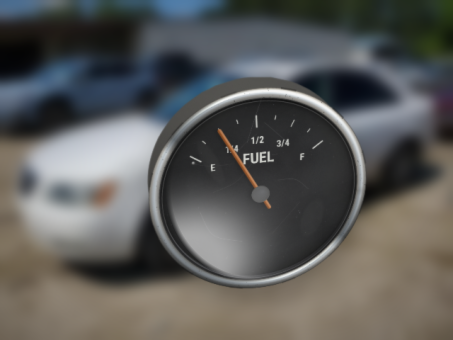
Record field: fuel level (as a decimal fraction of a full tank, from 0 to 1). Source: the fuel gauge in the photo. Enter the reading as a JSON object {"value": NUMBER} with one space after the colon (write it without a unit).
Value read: {"value": 0.25}
